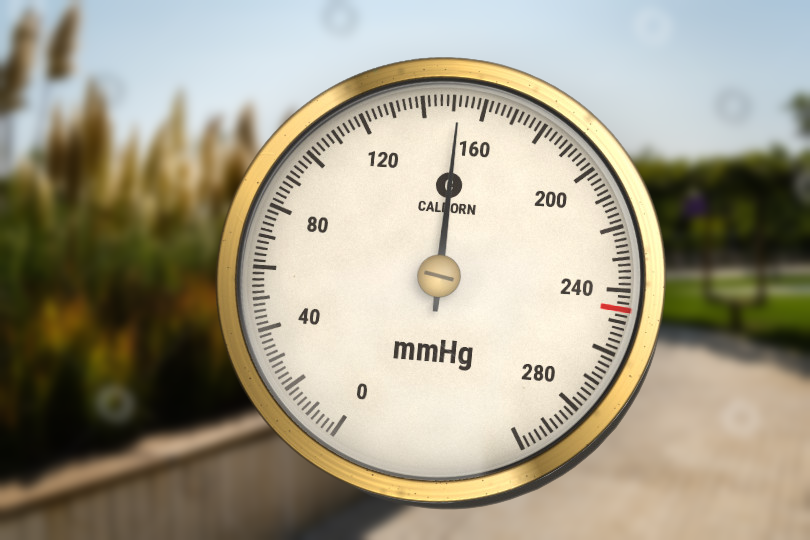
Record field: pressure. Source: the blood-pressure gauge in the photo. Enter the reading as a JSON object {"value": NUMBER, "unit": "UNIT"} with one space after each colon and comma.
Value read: {"value": 152, "unit": "mmHg"}
